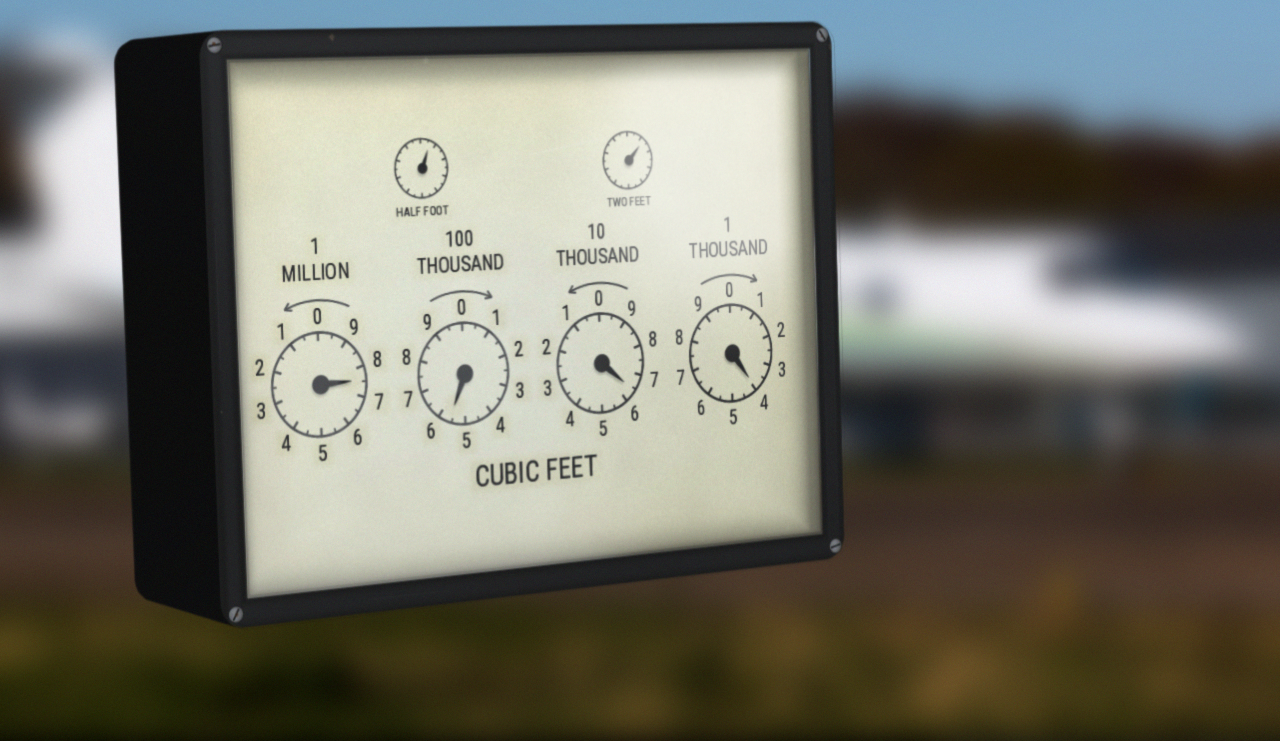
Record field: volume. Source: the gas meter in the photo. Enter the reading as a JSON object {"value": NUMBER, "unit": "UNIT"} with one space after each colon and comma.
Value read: {"value": 756400, "unit": "ft³"}
